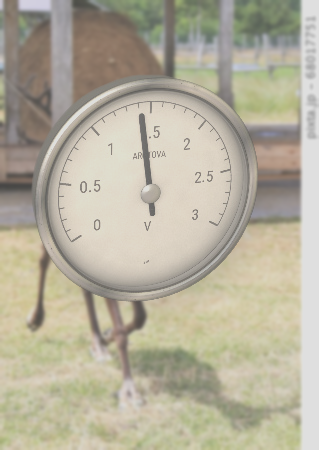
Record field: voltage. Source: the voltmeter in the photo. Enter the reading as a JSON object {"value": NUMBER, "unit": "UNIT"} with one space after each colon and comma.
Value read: {"value": 1.4, "unit": "V"}
